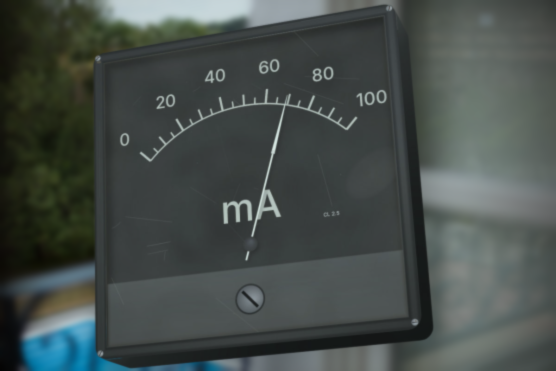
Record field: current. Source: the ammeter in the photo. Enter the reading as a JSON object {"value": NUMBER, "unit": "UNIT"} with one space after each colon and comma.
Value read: {"value": 70, "unit": "mA"}
